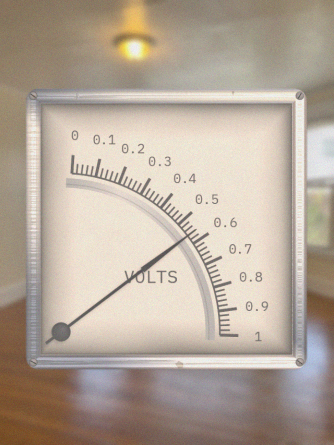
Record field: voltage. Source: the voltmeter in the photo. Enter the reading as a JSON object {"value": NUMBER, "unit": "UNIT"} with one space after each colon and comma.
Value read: {"value": 0.56, "unit": "V"}
